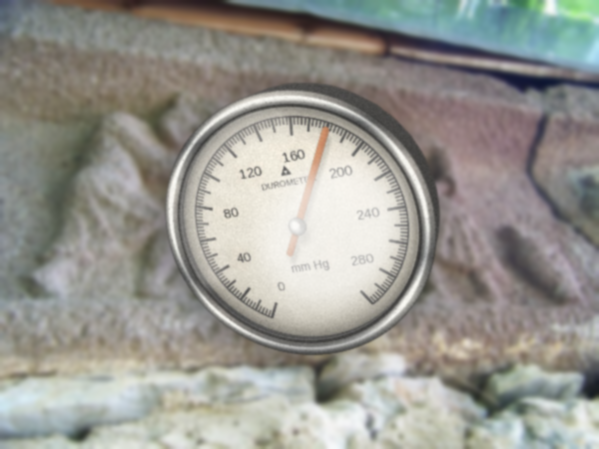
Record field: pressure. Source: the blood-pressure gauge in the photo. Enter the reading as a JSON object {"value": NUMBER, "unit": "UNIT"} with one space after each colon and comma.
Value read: {"value": 180, "unit": "mmHg"}
